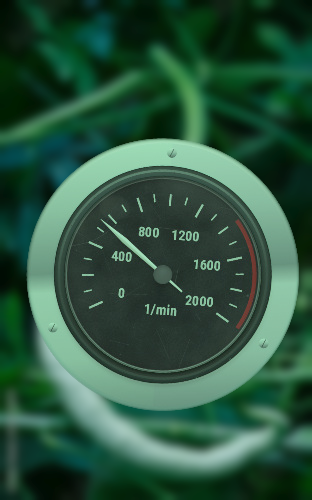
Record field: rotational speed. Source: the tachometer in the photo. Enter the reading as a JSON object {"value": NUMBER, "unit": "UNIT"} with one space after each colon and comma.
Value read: {"value": 550, "unit": "rpm"}
